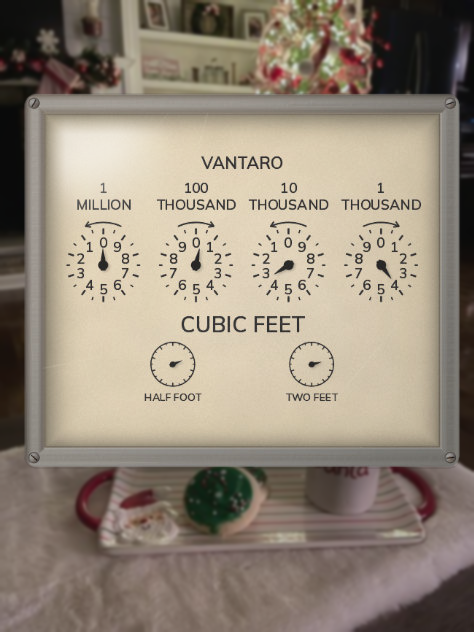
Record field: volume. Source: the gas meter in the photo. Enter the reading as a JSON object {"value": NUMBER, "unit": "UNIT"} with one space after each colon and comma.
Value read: {"value": 3400, "unit": "ft³"}
